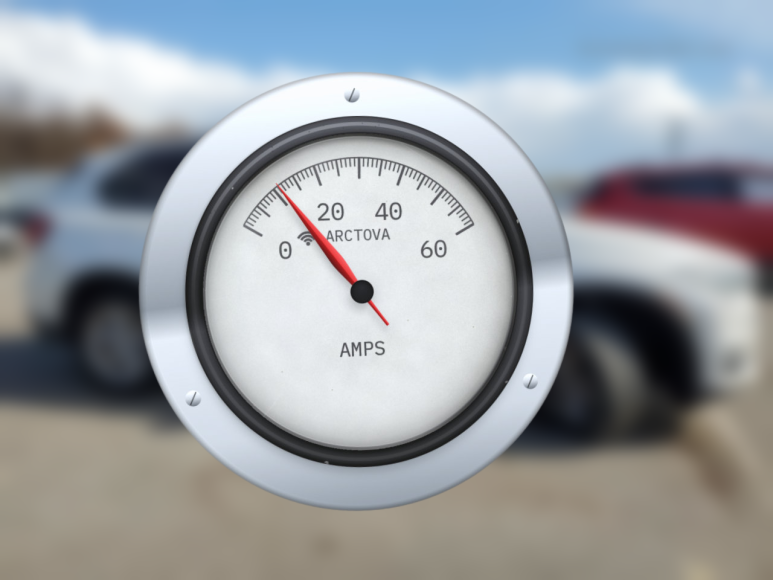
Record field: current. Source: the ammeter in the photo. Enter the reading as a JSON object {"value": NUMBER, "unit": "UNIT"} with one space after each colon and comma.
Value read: {"value": 11, "unit": "A"}
